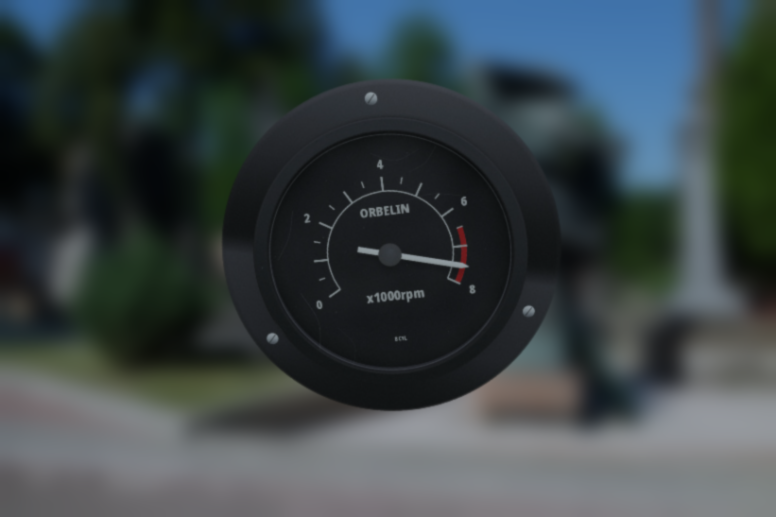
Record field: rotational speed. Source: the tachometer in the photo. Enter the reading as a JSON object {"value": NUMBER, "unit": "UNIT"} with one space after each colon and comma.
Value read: {"value": 7500, "unit": "rpm"}
